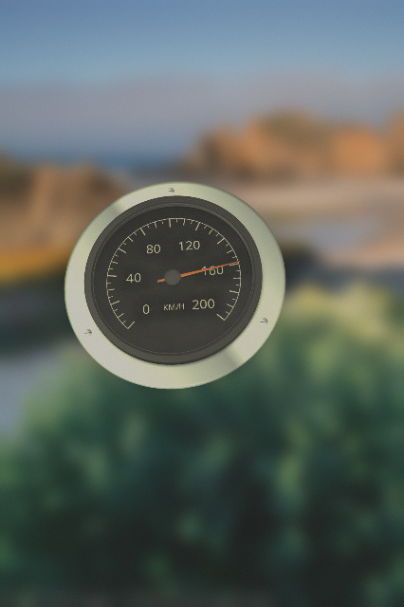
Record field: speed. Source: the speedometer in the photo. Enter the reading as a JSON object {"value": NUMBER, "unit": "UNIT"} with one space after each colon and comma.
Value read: {"value": 160, "unit": "km/h"}
